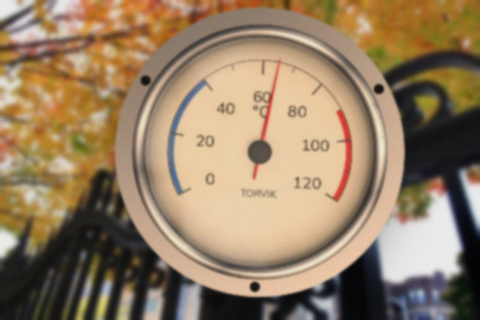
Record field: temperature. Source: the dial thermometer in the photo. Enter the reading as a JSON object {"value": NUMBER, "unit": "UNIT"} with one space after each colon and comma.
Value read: {"value": 65, "unit": "°C"}
